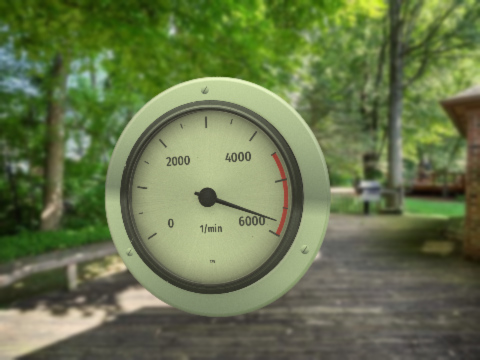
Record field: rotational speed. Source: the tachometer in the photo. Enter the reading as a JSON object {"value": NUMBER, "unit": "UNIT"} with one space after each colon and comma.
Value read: {"value": 5750, "unit": "rpm"}
